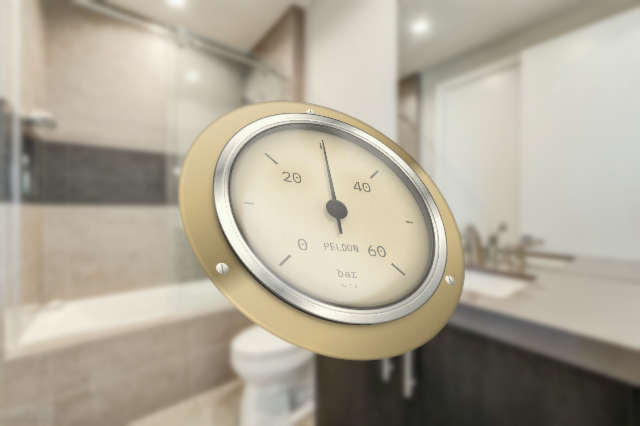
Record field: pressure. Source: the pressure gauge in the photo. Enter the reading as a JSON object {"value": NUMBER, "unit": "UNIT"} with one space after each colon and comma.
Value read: {"value": 30, "unit": "bar"}
